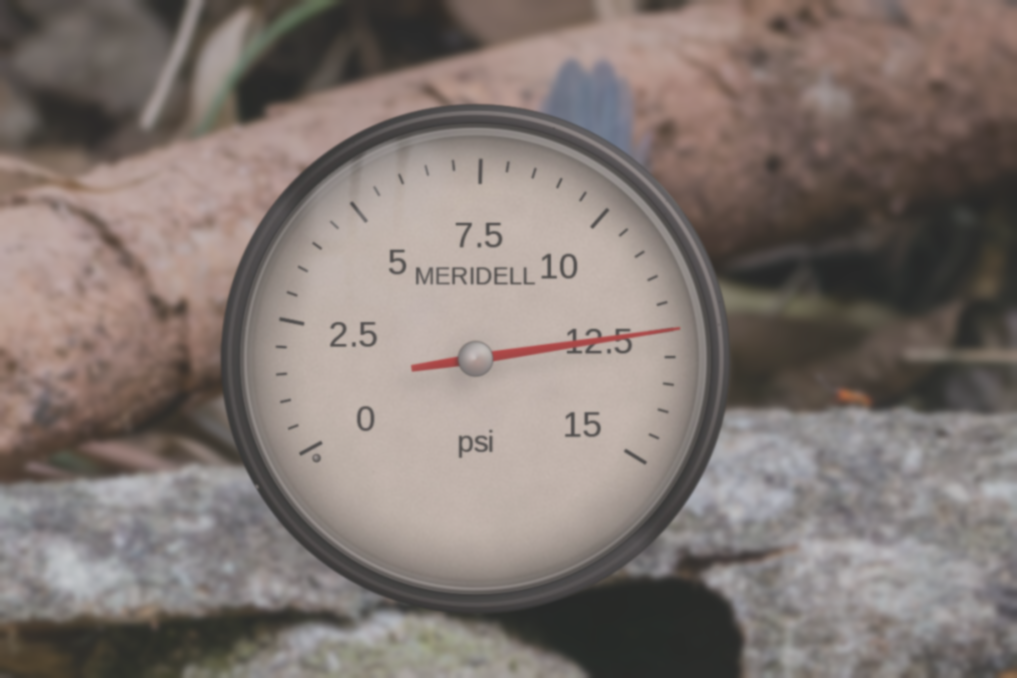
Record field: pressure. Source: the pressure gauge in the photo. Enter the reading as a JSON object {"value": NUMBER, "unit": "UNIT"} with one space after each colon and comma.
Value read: {"value": 12.5, "unit": "psi"}
